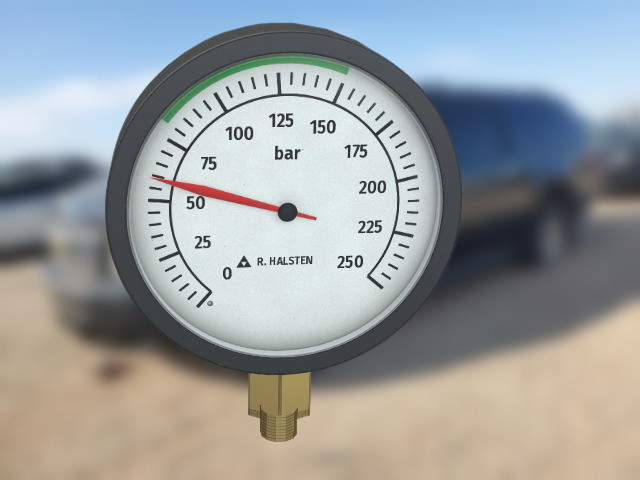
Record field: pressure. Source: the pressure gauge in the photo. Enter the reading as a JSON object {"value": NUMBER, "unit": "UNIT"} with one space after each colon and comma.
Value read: {"value": 60, "unit": "bar"}
